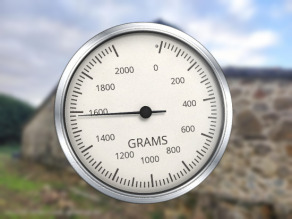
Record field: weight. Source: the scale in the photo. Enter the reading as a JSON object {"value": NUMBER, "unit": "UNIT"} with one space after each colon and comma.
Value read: {"value": 1580, "unit": "g"}
